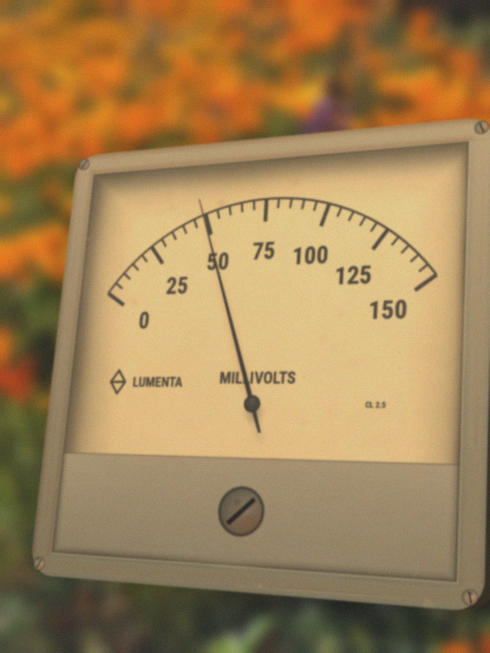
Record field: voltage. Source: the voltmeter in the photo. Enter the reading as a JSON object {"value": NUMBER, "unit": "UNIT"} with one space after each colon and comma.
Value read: {"value": 50, "unit": "mV"}
